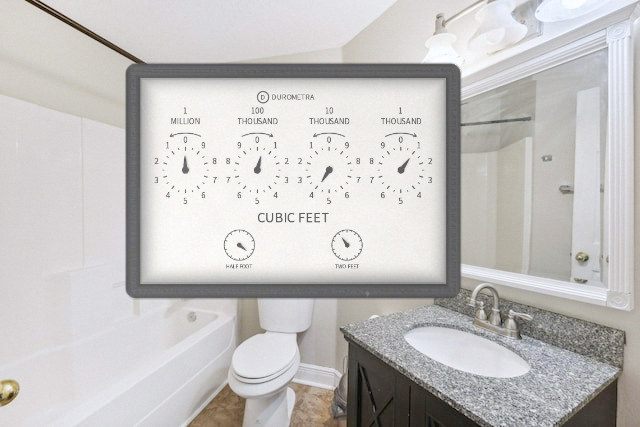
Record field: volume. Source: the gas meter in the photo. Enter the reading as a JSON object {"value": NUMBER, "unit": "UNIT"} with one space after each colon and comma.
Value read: {"value": 4100, "unit": "ft³"}
